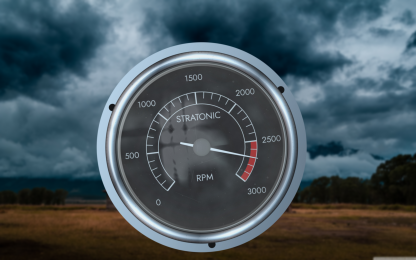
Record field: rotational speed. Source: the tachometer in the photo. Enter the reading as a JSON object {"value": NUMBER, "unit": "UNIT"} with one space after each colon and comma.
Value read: {"value": 2700, "unit": "rpm"}
